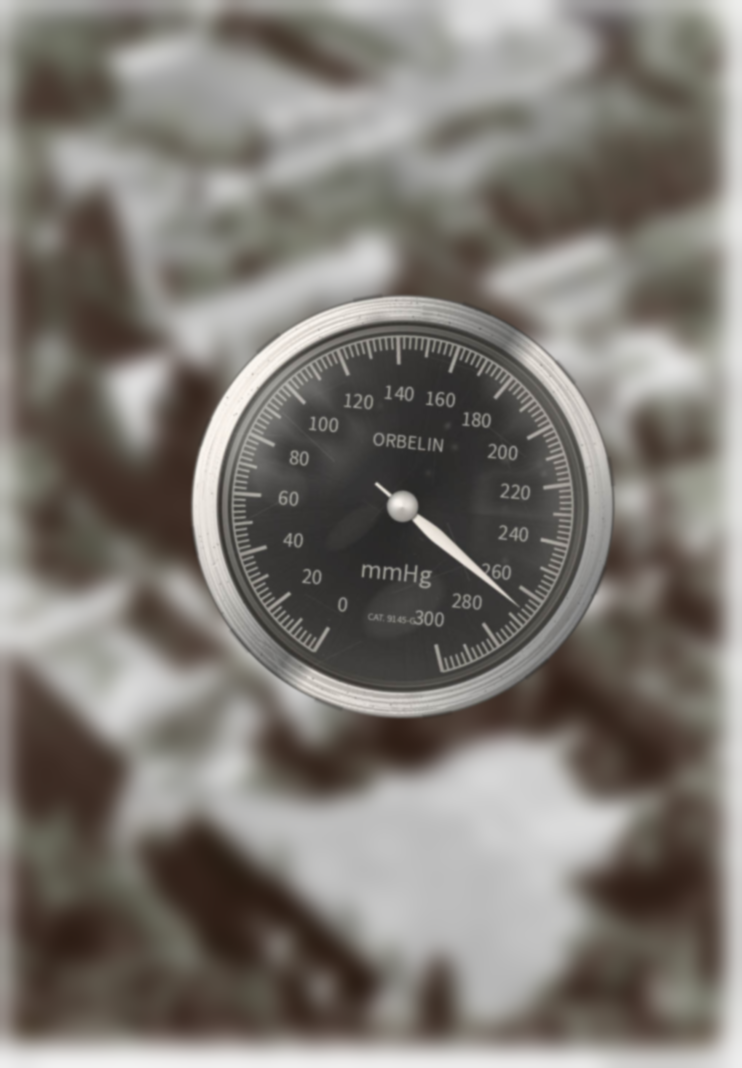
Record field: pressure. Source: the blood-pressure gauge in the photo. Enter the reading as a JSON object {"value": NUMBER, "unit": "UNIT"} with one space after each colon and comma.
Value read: {"value": 266, "unit": "mmHg"}
